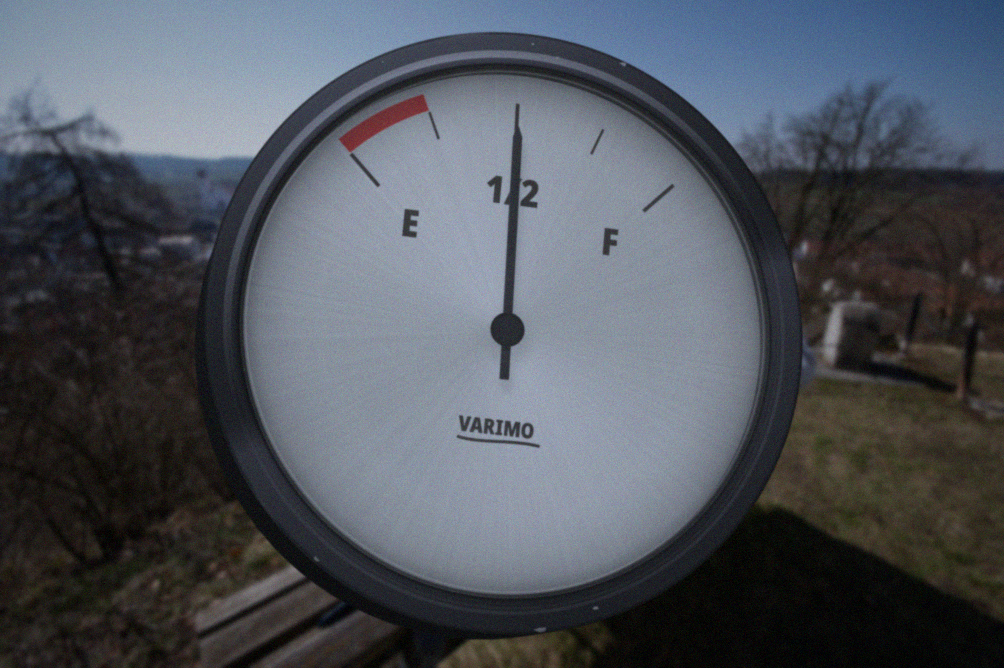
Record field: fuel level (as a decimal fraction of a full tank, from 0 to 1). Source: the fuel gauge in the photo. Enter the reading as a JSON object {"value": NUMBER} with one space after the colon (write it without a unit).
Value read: {"value": 0.5}
